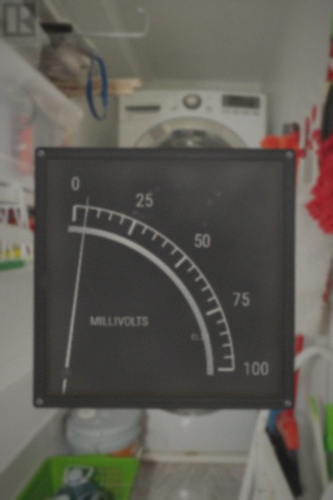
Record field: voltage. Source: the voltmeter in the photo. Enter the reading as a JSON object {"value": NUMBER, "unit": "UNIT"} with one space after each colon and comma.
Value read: {"value": 5, "unit": "mV"}
